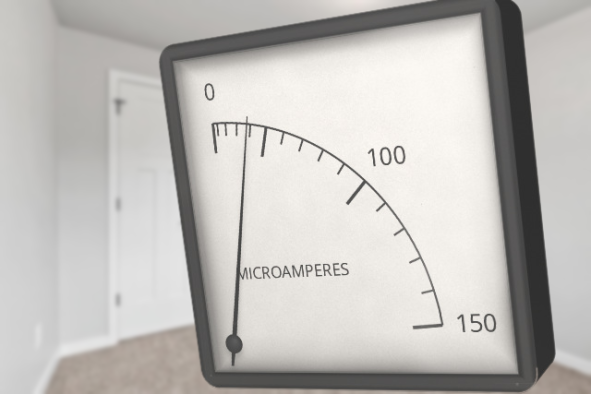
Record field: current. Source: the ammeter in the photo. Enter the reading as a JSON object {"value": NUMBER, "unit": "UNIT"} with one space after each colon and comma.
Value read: {"value": 40, "unit": "µA"}
